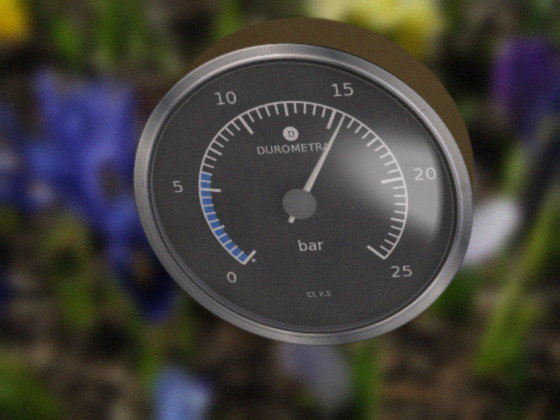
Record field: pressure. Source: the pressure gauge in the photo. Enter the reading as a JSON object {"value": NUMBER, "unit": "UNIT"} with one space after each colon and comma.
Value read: {"value": 15.5, "unit": "bar"}
